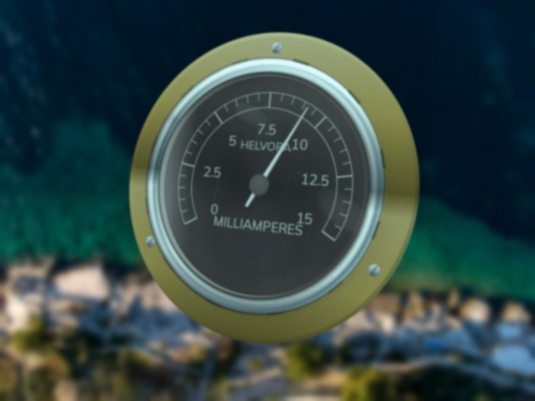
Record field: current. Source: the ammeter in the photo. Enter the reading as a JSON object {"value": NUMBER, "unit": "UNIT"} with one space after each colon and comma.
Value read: {"value": 9.25, "unit": "mA"}
